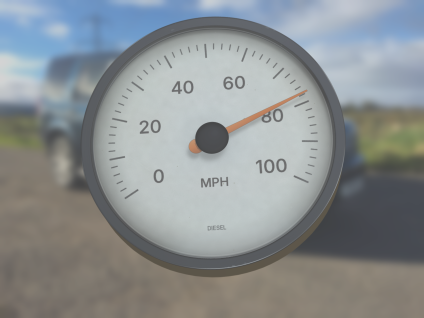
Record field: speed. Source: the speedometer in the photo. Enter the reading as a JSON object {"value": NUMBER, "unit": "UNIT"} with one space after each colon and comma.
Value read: {"value": 78, "unit": "mph"}
